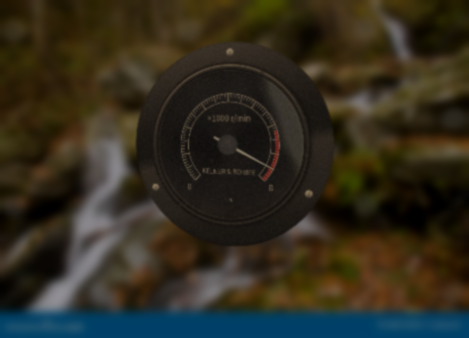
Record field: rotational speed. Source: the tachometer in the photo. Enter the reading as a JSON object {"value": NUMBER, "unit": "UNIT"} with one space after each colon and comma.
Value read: {"value": 7500, "unit": "rpm"}
